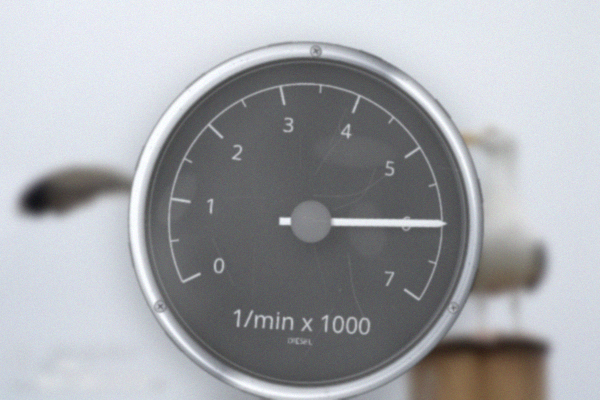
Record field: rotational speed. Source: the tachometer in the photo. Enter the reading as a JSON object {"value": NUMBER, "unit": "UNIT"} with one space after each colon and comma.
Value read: {"value": 6000, "unit": "rpm"}
